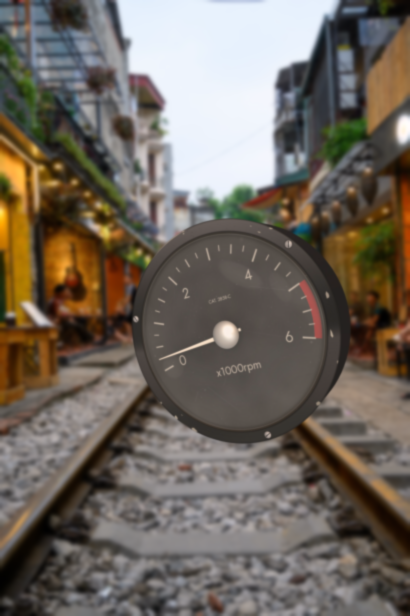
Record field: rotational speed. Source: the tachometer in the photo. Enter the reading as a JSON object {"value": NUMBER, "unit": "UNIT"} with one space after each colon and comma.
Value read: {"value": 250, "unit": "rpm"}
